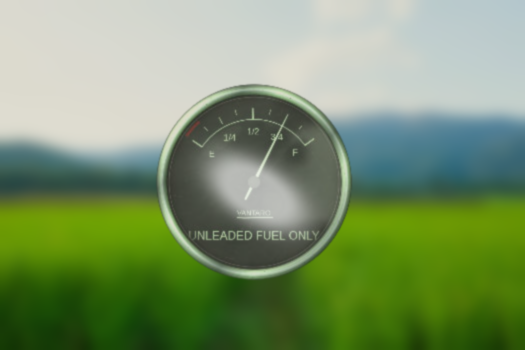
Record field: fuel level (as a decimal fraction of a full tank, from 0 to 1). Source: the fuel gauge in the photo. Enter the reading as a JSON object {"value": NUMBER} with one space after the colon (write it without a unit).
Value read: {"value": 0.75}
